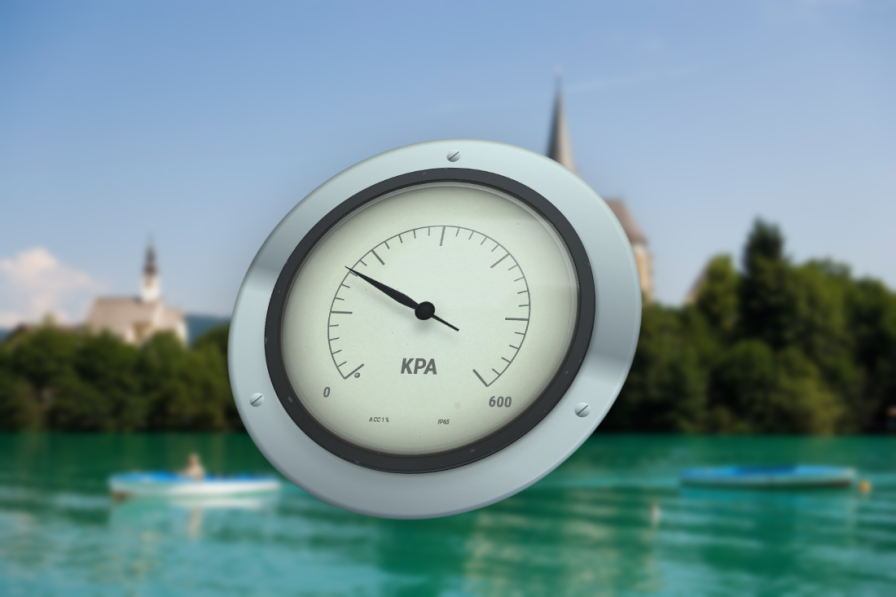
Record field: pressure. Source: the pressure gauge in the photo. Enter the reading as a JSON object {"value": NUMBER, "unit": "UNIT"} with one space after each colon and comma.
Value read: {"value": 160, "unit": "kPa"}
